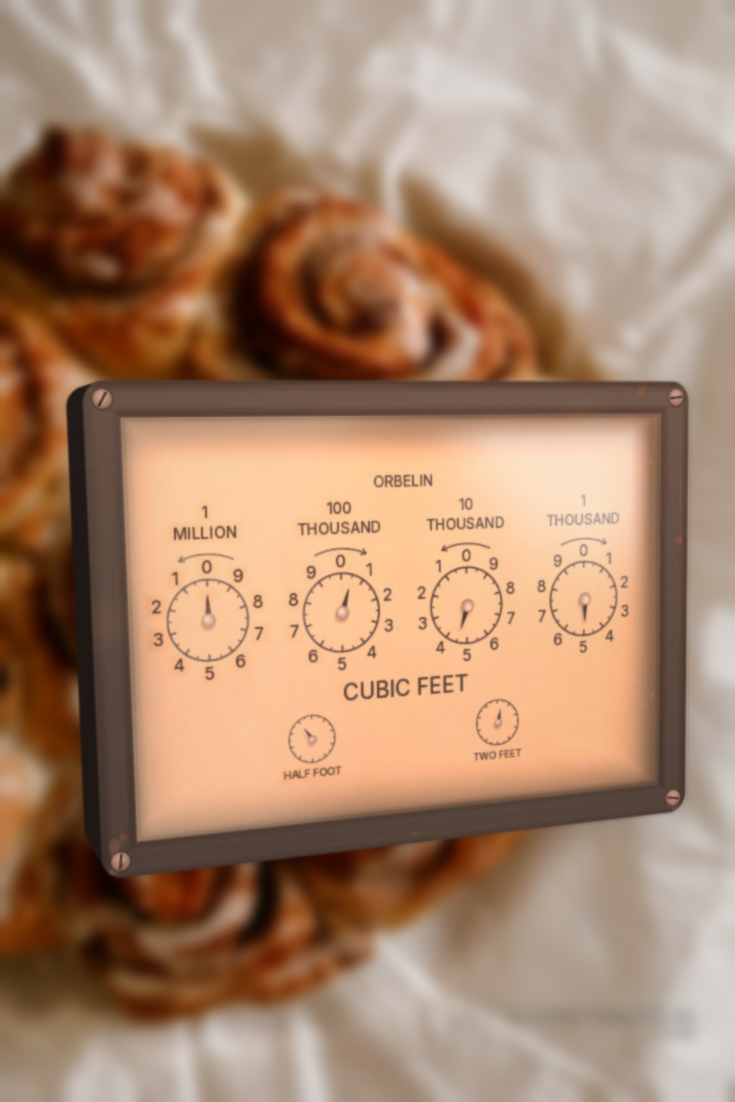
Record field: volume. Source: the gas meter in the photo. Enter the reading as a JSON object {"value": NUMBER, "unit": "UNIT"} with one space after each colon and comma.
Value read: {"value": 4500, "unit": "ft³"}
